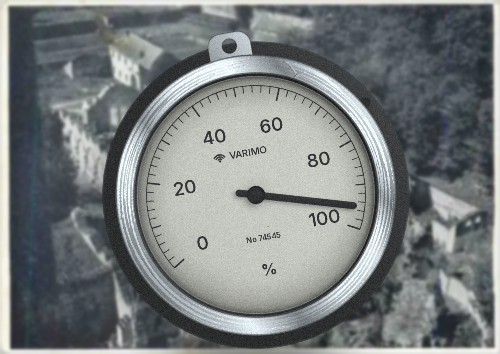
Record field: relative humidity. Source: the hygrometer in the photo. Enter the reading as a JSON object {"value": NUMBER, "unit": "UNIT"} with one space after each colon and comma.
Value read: {"value": 95, "unit": "%"}
